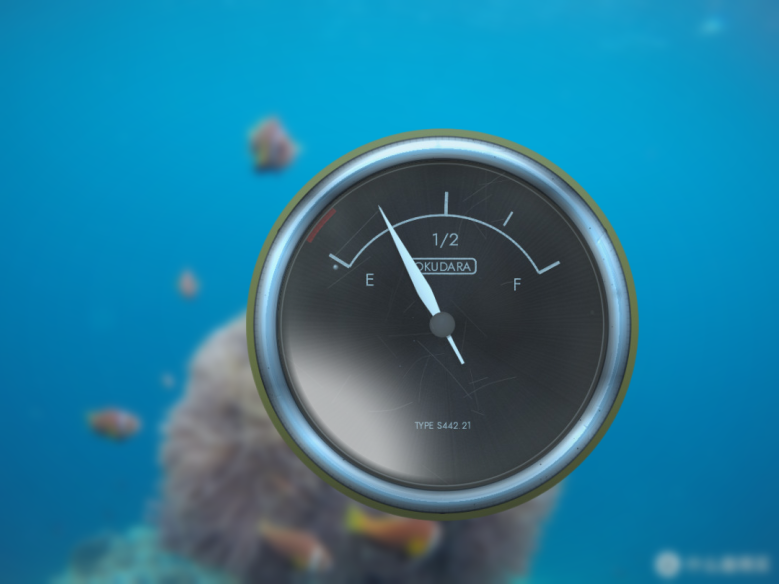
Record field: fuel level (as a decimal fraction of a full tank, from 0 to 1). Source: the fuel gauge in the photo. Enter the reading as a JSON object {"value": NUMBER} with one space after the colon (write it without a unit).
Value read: {"value": 0.25}
